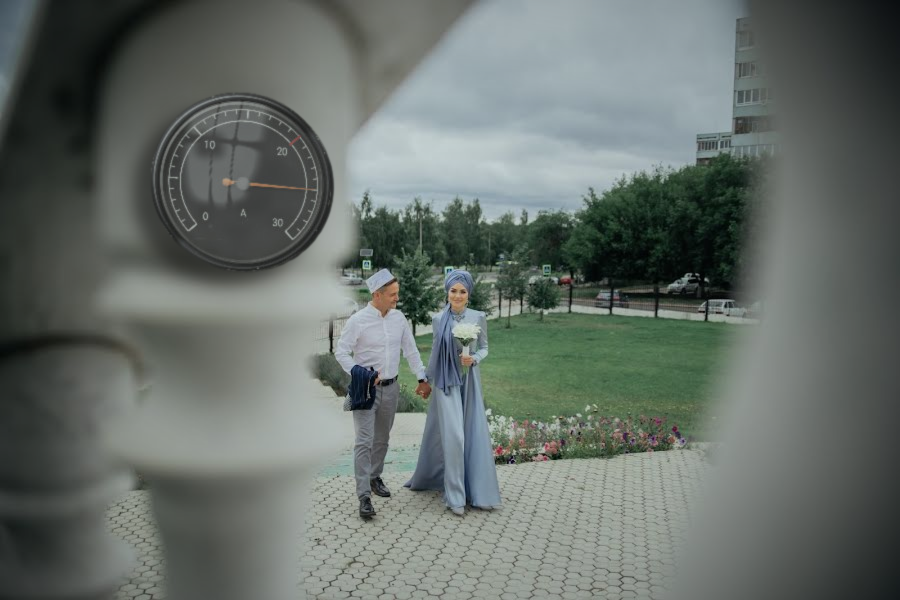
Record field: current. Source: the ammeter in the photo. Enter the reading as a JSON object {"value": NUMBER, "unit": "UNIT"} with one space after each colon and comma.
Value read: {"value": 25, "unit": "A"}
